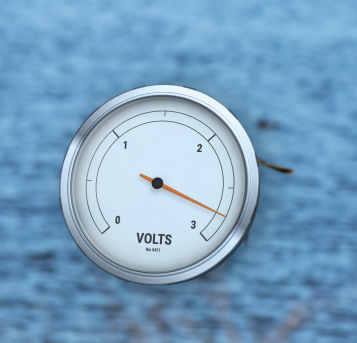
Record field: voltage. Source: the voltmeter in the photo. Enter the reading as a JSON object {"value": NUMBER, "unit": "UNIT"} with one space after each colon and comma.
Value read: {"value": 2.75, "unit": "V"}
